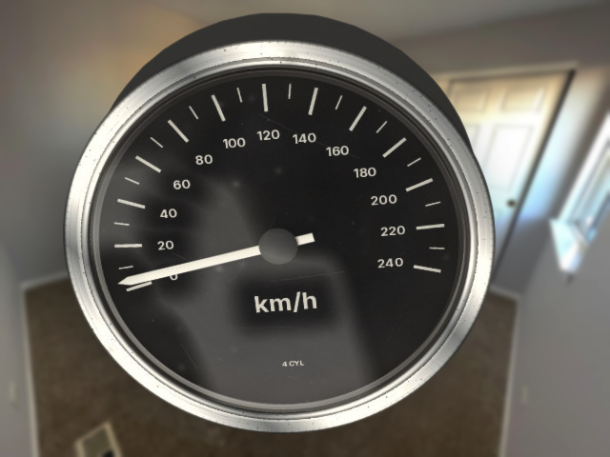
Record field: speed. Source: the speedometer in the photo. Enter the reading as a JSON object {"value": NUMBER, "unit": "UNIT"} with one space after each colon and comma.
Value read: {"value": 5, "unit": "km/h"}
